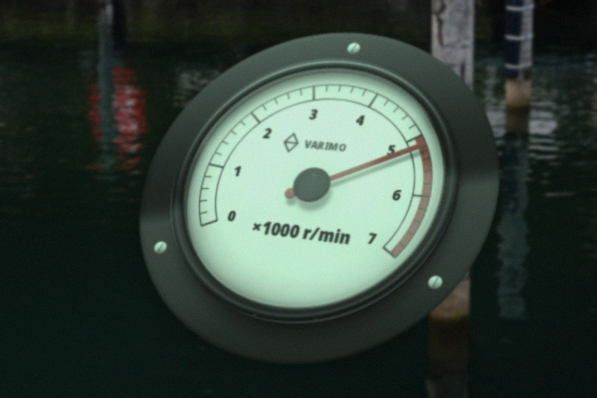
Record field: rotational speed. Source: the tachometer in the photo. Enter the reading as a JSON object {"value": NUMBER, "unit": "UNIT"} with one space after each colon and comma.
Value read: {"value": 5200, "unit": "rpm"}
